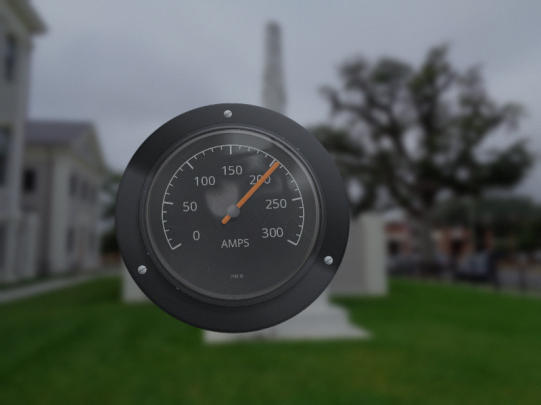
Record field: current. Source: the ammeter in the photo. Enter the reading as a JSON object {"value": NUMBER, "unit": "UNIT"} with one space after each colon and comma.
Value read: {"value": 205, "unit": "A"}
